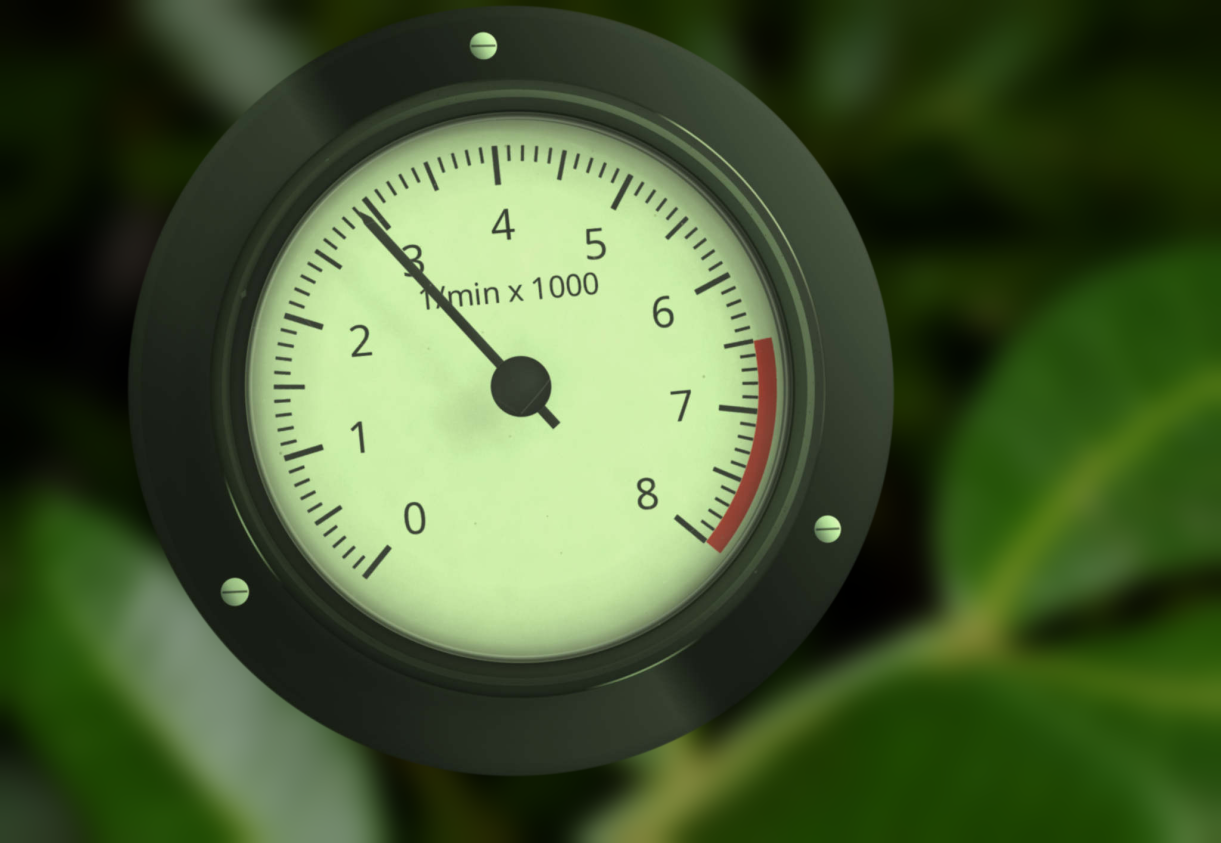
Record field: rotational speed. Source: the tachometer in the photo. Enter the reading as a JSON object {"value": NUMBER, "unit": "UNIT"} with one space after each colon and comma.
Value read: {"value": 2900, "unit": "rpm"}
